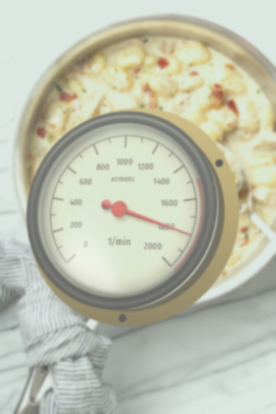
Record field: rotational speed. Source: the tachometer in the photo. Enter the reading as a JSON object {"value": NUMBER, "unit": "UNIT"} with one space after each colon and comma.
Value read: {"value": 1800, "unit": "rpm"}
